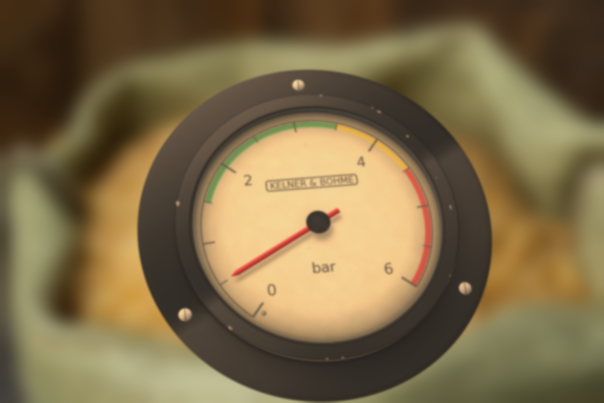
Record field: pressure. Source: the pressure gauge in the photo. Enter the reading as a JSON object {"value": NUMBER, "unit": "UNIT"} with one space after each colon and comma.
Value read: {"value": 0.5, "unit": "bar"}
